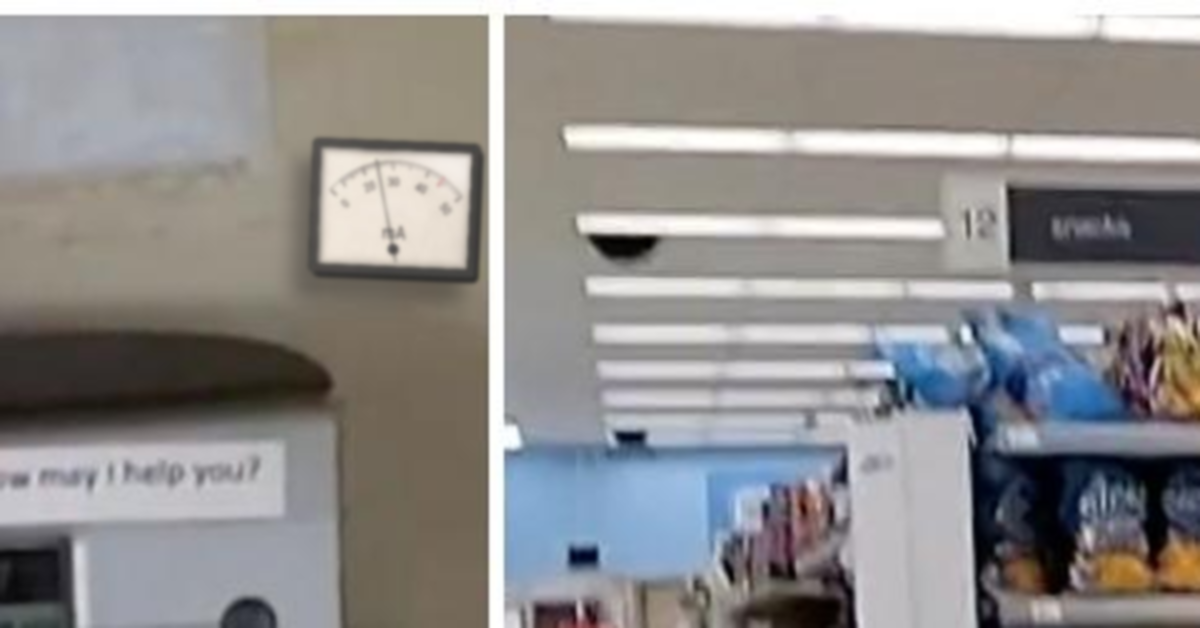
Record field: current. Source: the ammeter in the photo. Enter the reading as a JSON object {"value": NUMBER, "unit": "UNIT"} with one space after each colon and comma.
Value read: {"value": 25, "unit": "mA"}
